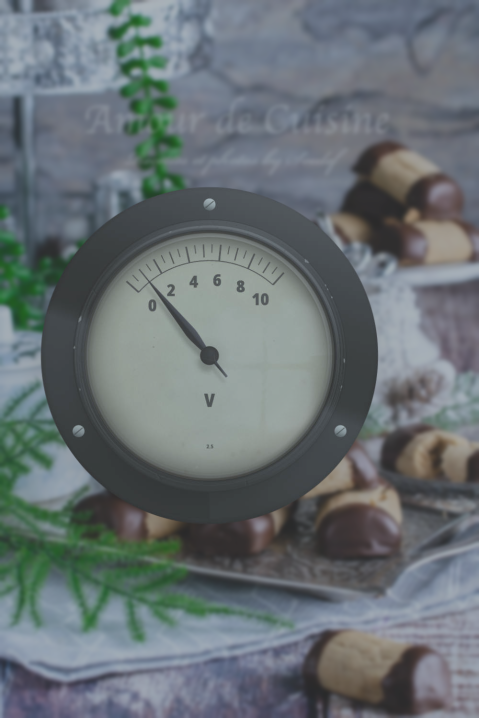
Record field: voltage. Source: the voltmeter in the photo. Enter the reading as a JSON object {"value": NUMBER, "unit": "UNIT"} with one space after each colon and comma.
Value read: {"value": 1, "unit": "V"}
